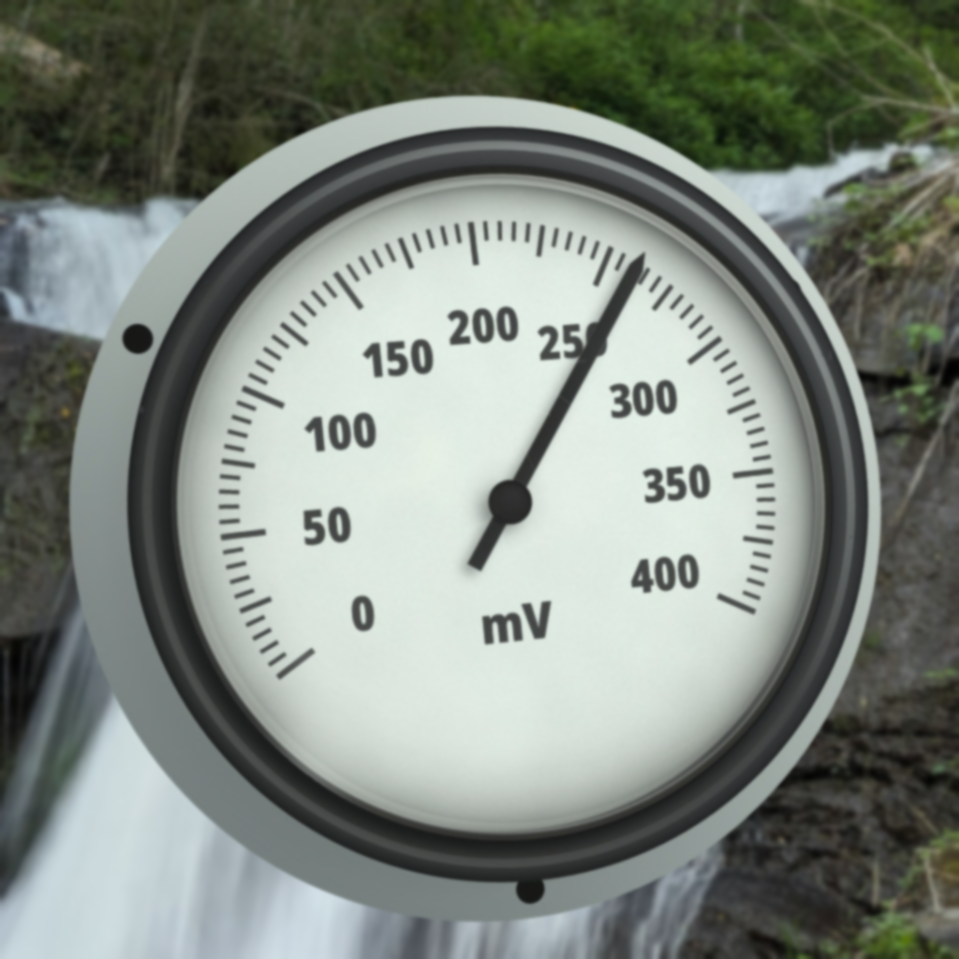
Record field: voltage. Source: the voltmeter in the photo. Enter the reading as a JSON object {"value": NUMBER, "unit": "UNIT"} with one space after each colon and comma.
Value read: {"value": 260, "unit": "mV"}
